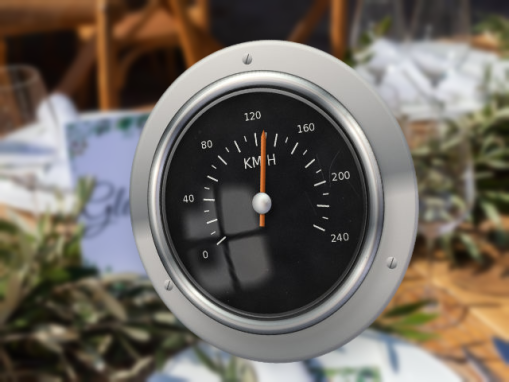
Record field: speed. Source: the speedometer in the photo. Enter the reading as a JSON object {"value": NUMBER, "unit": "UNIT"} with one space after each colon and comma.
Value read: {"value": 130, "unit": "km/h"}
